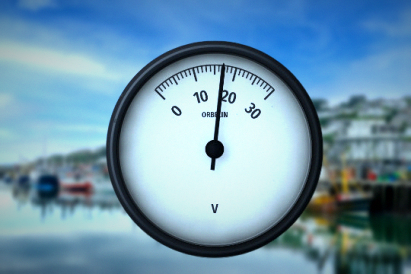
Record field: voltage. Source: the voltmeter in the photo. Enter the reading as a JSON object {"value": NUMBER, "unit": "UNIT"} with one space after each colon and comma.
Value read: {"value": 17, "unit": "V"}
